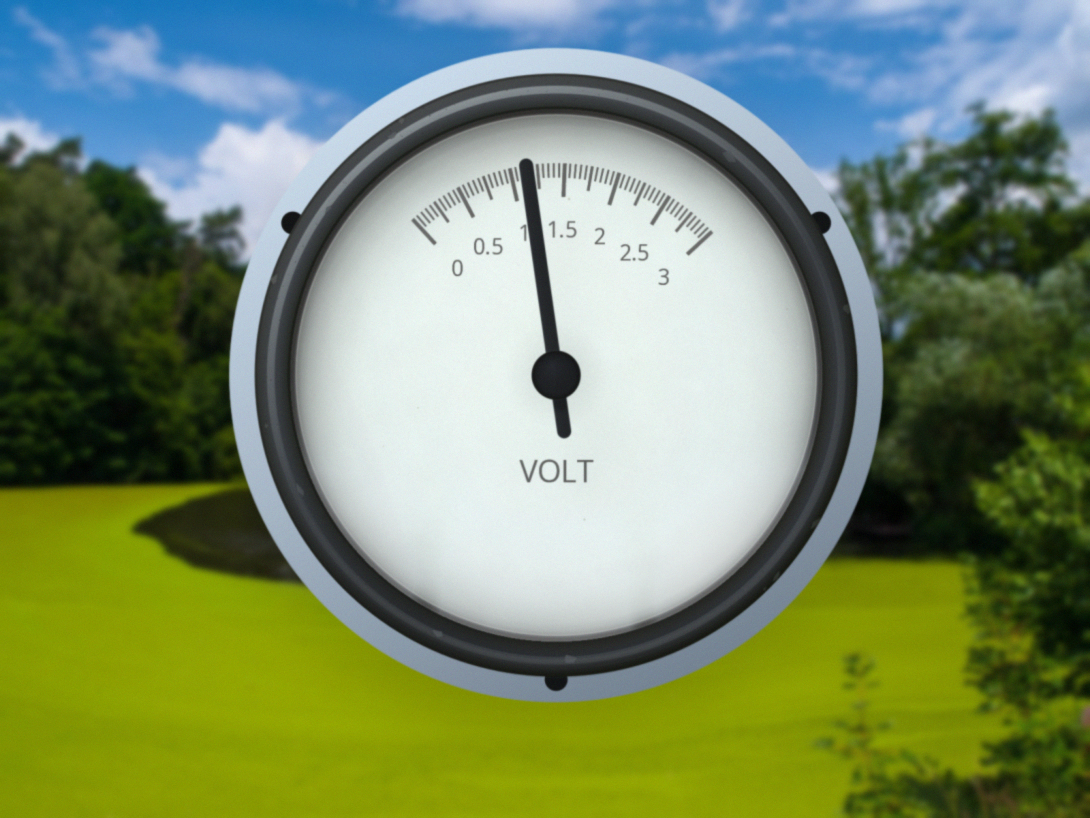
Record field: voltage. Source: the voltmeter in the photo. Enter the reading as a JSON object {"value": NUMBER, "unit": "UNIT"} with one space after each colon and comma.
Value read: {"value": 1.15, "unit": "V"}
